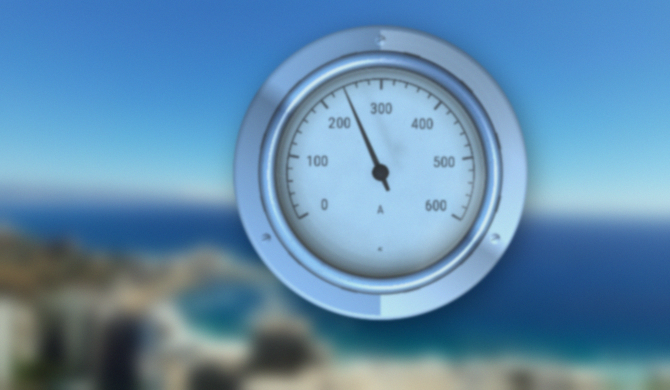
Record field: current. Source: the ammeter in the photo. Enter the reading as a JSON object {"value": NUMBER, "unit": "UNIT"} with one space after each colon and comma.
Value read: {"value": 240, "unit": "A"}
